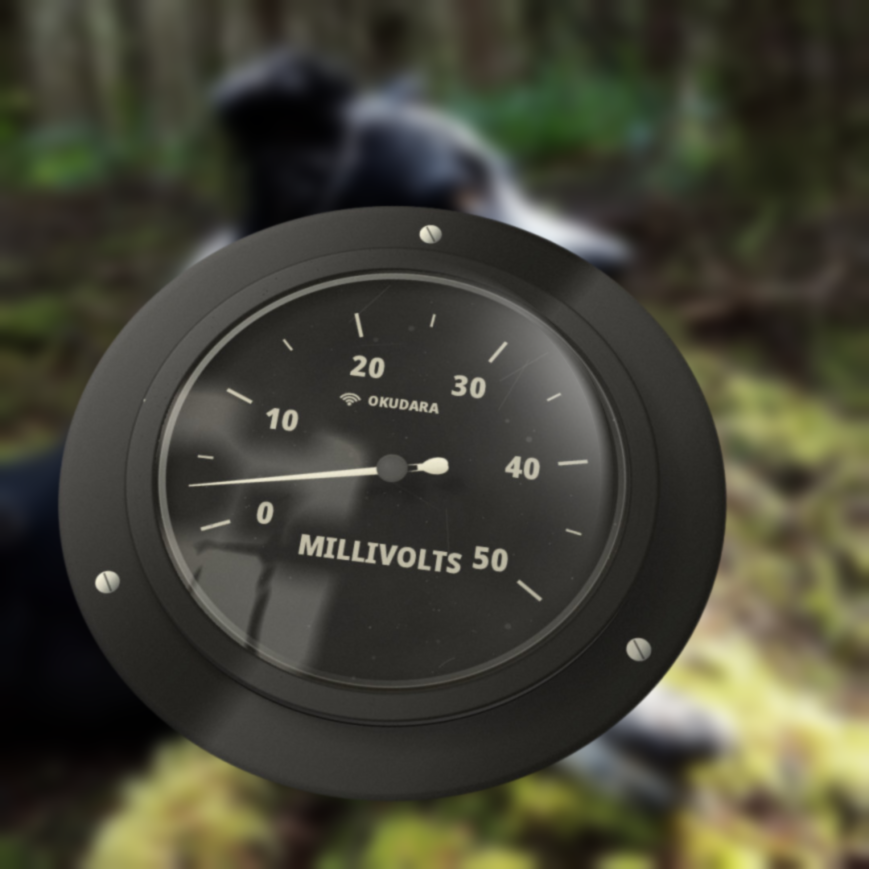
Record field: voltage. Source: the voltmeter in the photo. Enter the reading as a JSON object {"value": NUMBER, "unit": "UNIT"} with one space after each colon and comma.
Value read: {"value": 2.5, "unit": "mV"}
